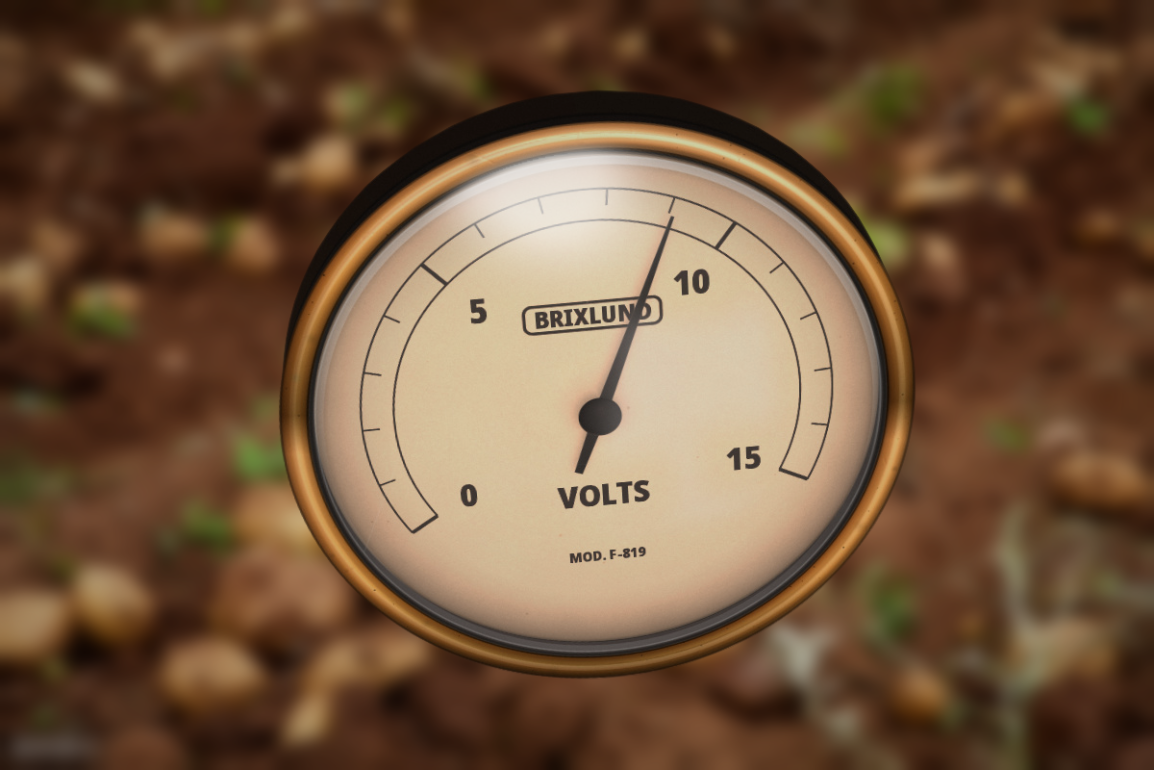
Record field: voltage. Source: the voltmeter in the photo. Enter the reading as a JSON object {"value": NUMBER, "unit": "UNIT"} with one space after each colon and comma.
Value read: {"value": 9, "unit": "V"}
